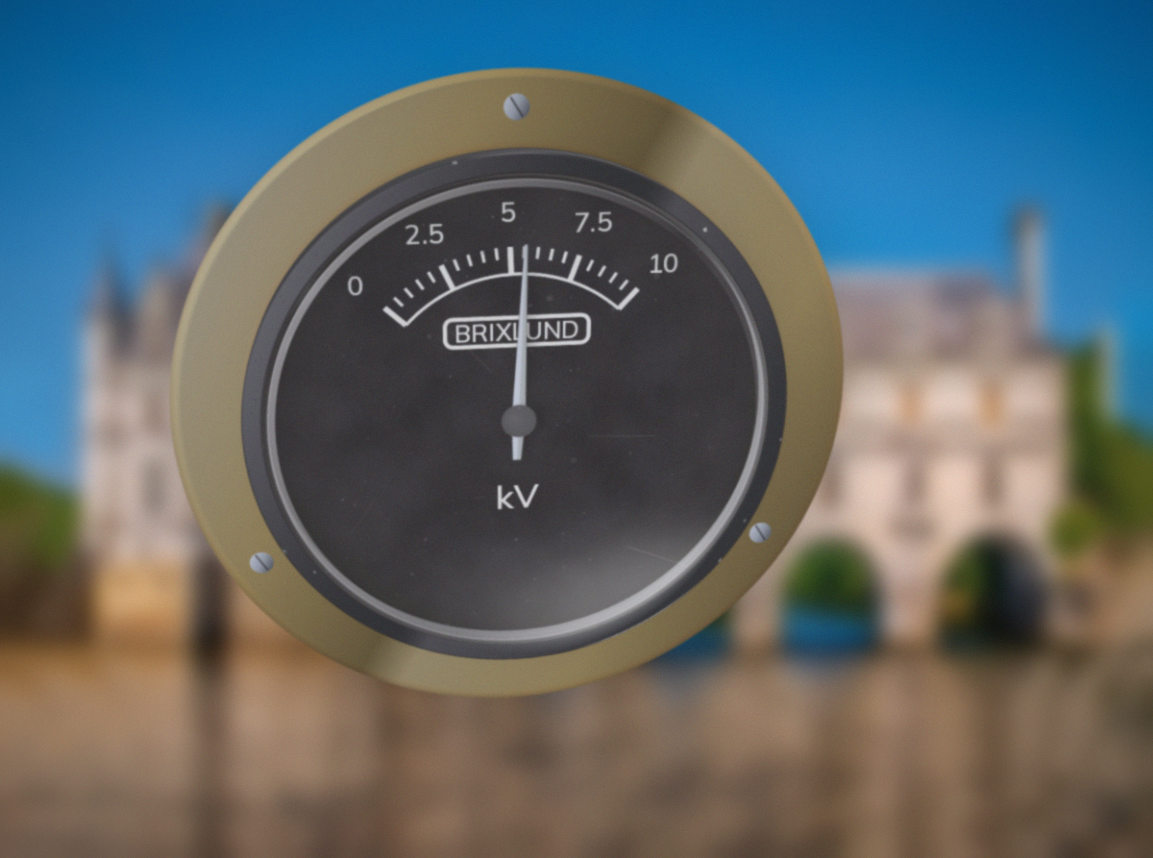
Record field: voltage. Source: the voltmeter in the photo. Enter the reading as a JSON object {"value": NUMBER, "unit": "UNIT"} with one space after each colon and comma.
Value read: {"value": 5.5, "unit": "kV"}
